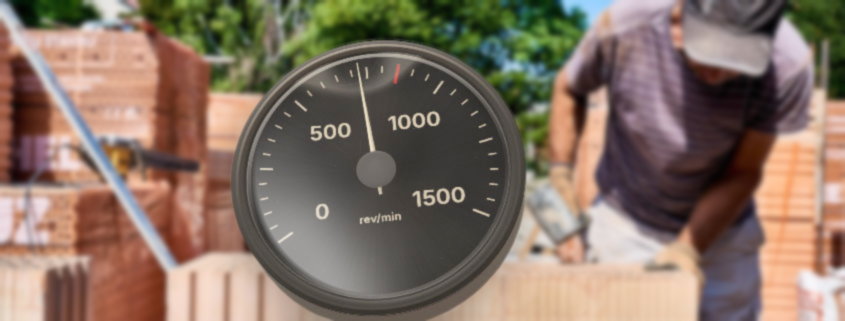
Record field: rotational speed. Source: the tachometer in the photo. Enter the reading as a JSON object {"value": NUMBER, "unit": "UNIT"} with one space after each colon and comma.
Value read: {"value": 725, "unit": "rpm"}
